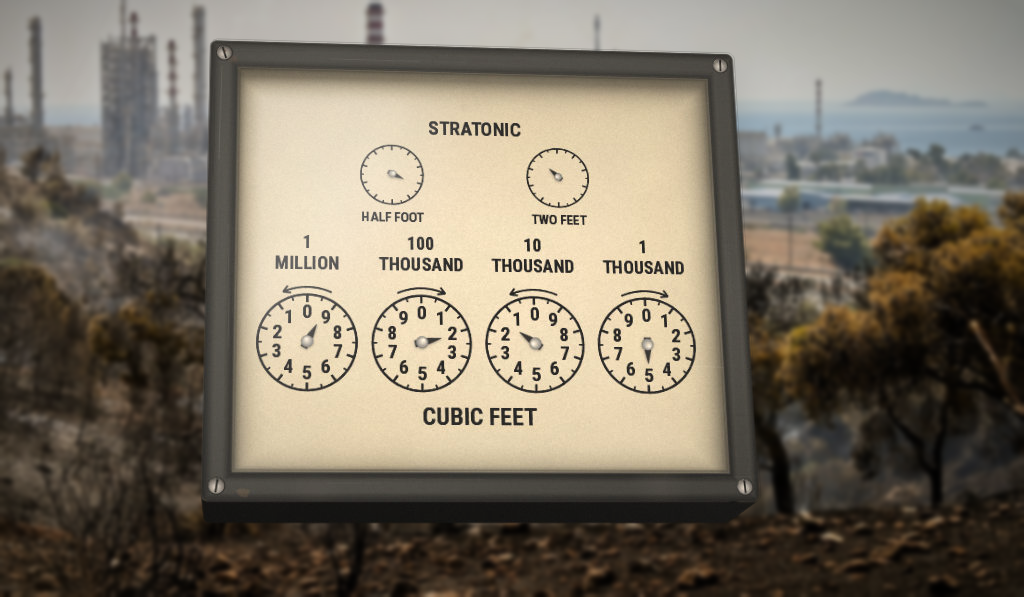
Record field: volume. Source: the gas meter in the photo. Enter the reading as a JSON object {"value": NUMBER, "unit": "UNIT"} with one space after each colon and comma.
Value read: {"value": 921500, "unit": "ft³"}
